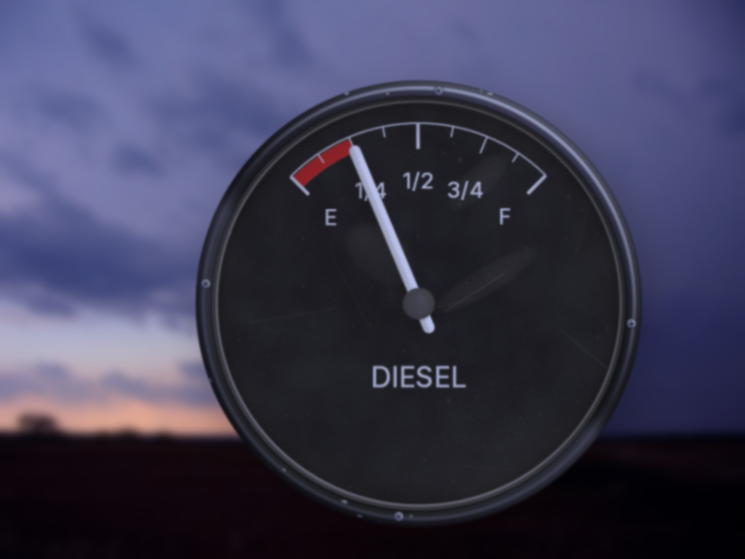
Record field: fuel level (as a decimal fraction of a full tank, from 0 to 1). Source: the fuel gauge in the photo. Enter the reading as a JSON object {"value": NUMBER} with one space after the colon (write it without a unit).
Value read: {"value": 0.25}
